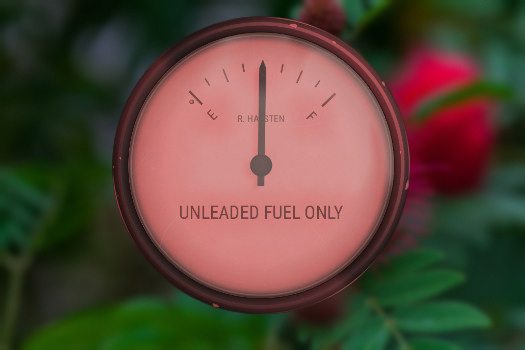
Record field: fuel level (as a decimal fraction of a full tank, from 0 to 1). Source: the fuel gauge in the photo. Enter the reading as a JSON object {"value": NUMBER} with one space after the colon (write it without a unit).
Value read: {"value": 0.5}
